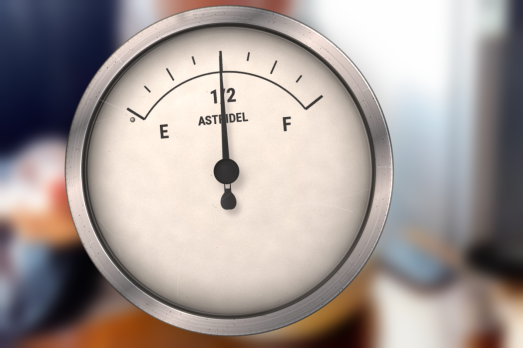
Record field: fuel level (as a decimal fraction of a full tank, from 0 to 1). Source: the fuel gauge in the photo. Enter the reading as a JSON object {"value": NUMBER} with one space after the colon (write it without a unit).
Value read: {"value": 0.5}
